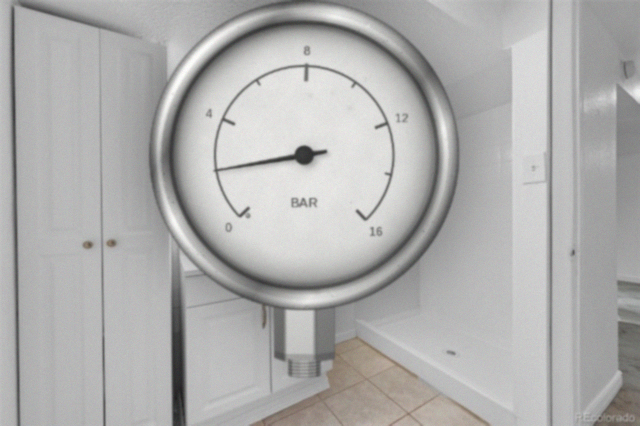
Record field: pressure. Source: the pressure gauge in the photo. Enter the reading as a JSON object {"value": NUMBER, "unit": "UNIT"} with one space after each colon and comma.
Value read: {"value": 2, "unit": "bar"}
